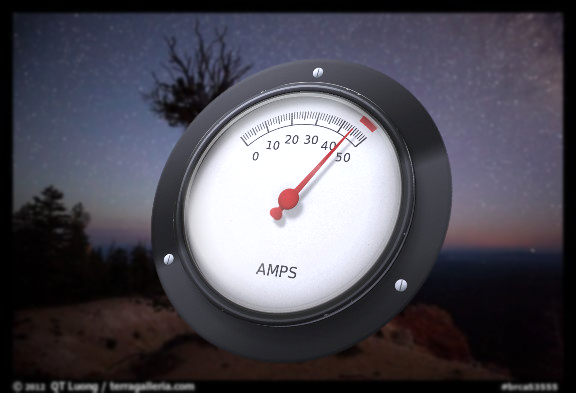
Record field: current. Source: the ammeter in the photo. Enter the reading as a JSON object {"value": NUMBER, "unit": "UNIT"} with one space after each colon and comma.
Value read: {"value": 45, "unit": "A"}
